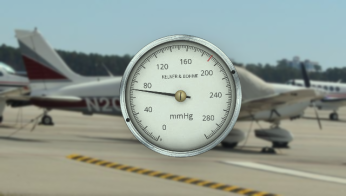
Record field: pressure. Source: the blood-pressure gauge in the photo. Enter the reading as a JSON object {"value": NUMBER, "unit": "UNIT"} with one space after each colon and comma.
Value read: {"value": 70, "unit": "mmHg"}
